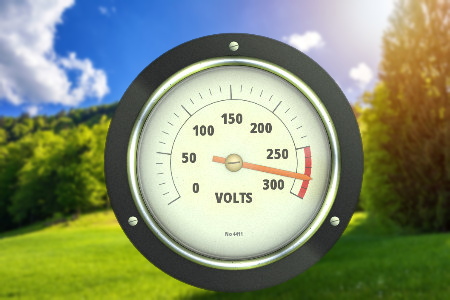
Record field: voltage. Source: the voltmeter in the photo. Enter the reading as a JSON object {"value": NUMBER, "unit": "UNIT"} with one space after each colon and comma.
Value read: {"value": 280, "unit": "V"}
